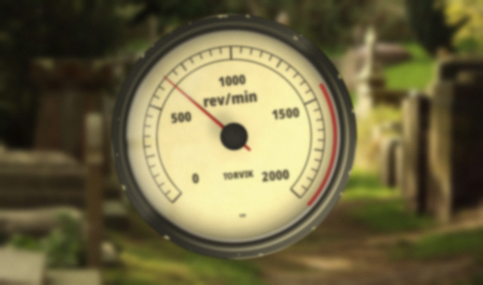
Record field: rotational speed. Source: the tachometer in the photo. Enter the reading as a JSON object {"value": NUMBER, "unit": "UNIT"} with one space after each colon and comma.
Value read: {"value": 650, "unit": "rpm"}
